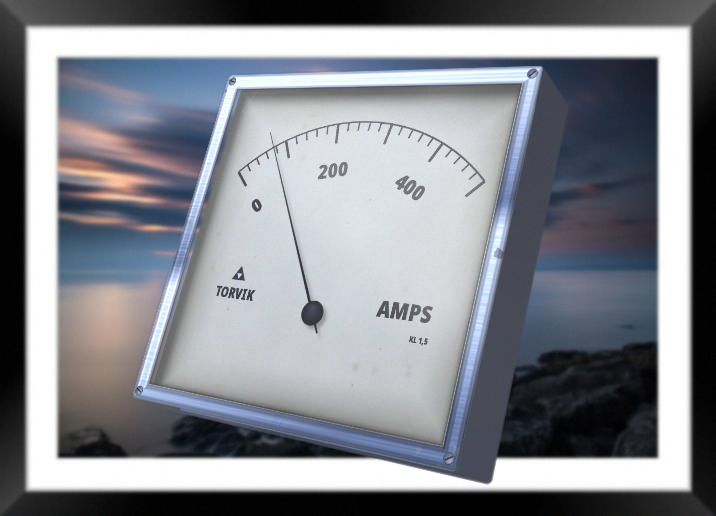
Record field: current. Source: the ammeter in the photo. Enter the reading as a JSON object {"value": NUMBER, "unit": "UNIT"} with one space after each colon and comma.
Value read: {"value": 80, "unit": "A"}
